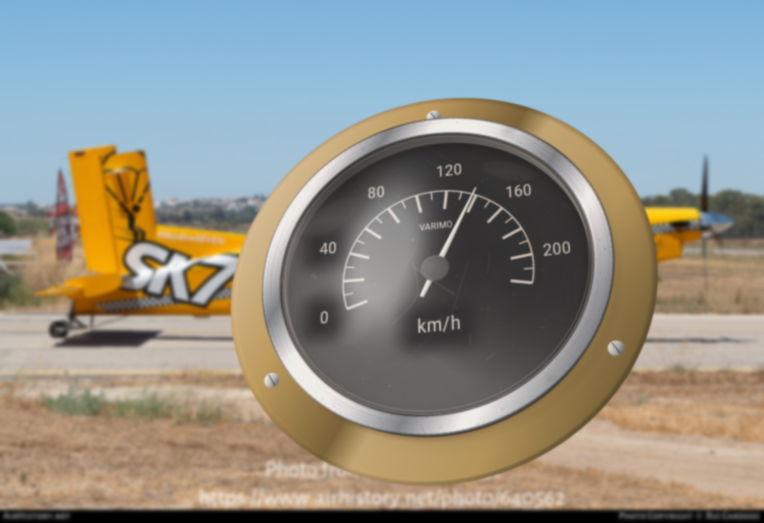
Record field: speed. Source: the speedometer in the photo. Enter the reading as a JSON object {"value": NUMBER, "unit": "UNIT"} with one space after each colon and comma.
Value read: {"value": 140, "unit": "km/h"}
